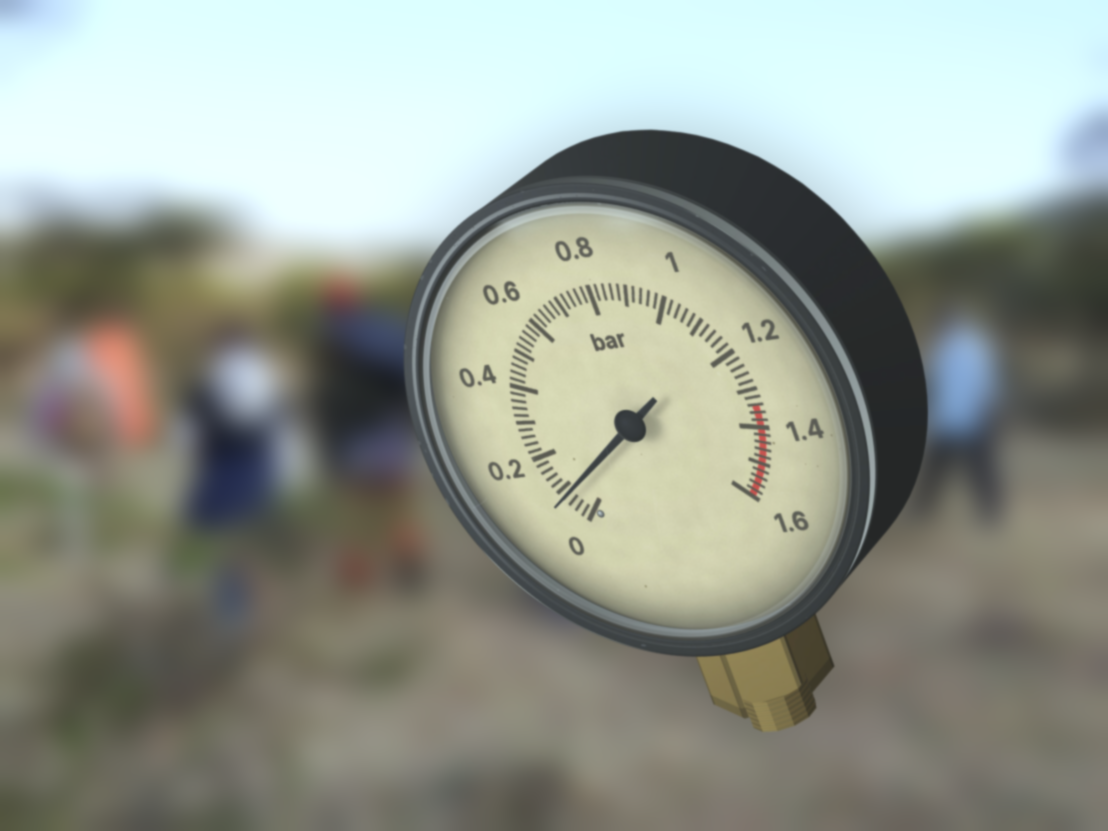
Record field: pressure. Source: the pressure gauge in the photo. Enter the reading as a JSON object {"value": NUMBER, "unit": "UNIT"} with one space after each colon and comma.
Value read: {"value": 0.08, "unit": "bar"}
